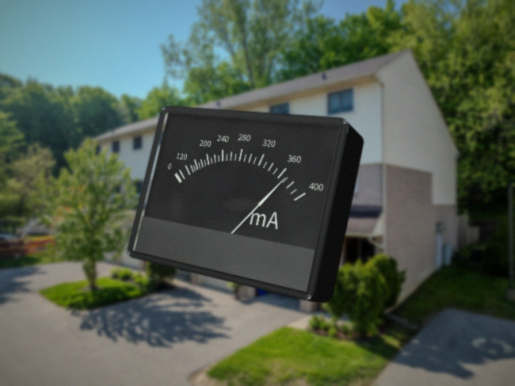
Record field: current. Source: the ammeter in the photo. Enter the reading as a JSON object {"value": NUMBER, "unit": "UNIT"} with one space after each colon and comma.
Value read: {"value": 370, "unit": "mA"}
